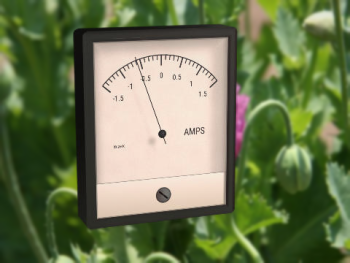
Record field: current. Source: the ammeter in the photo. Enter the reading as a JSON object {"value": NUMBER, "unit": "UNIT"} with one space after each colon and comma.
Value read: {"value": -0.6, "unit": "A"}
